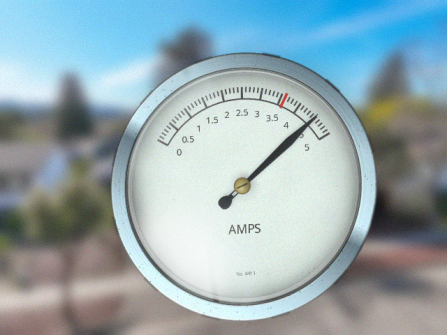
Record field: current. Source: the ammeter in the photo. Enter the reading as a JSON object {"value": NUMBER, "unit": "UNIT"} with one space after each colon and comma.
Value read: {"value": 4.5, "unit": "A"}
